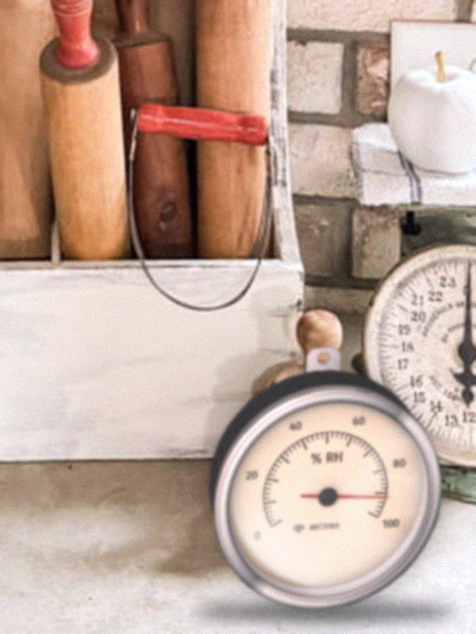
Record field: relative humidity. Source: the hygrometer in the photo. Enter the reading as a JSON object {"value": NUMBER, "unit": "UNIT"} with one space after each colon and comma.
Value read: {"value": 90, "unit": "%"}
